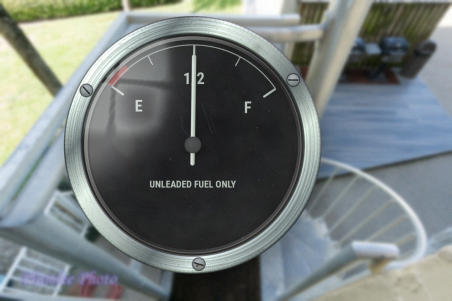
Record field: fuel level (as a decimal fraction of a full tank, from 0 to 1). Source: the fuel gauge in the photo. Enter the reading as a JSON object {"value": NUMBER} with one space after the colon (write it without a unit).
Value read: {"value": 0.5}
